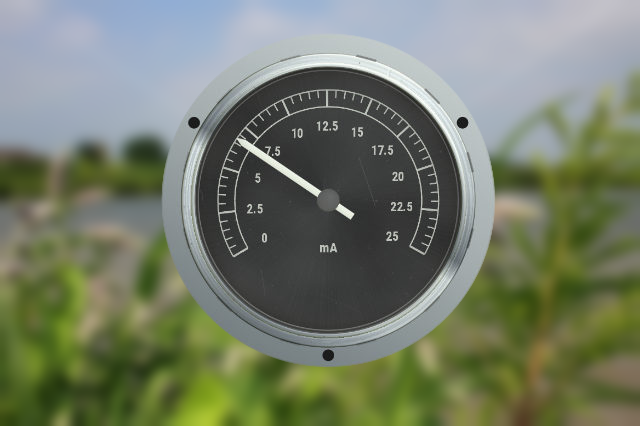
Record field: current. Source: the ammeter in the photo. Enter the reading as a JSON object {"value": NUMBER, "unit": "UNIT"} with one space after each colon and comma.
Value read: {"value": 6.75, "unit": "mA"}
